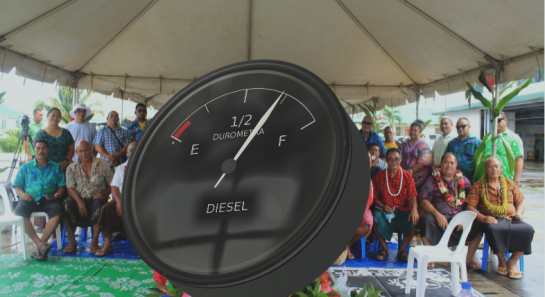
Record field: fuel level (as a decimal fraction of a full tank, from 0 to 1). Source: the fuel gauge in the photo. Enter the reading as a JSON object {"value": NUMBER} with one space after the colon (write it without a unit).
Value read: {"value": 0.75}
